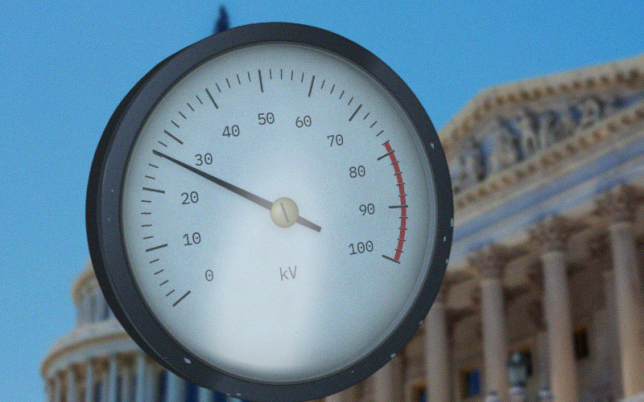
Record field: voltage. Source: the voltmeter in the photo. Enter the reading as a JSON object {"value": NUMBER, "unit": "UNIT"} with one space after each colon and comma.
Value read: {"value": 26, "unit": "kV"}
